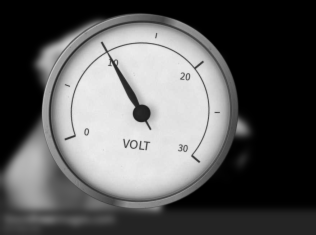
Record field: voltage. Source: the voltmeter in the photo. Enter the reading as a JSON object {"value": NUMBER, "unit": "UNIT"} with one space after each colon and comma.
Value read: {"value": 10, "unit": "V"}
